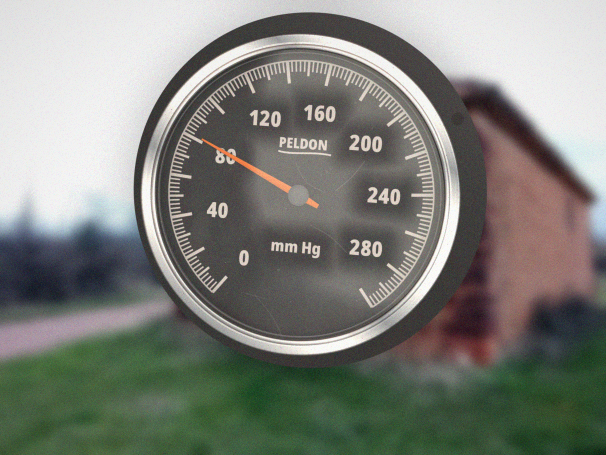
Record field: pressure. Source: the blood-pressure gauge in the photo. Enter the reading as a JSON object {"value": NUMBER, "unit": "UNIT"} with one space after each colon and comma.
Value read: {"value": 82, "unit": "mmHg"}
